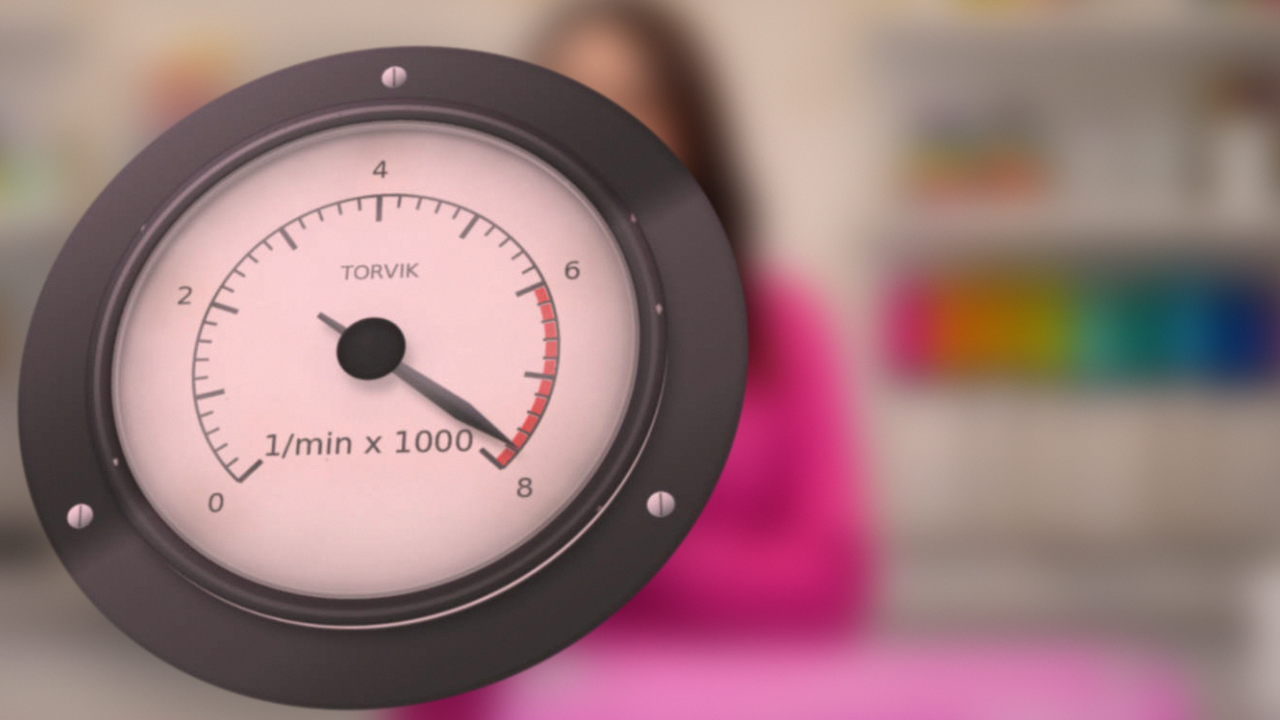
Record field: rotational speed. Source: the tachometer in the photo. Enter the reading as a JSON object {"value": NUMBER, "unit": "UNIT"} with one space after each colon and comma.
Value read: {"value": 7800, "unit": "rpm"}
